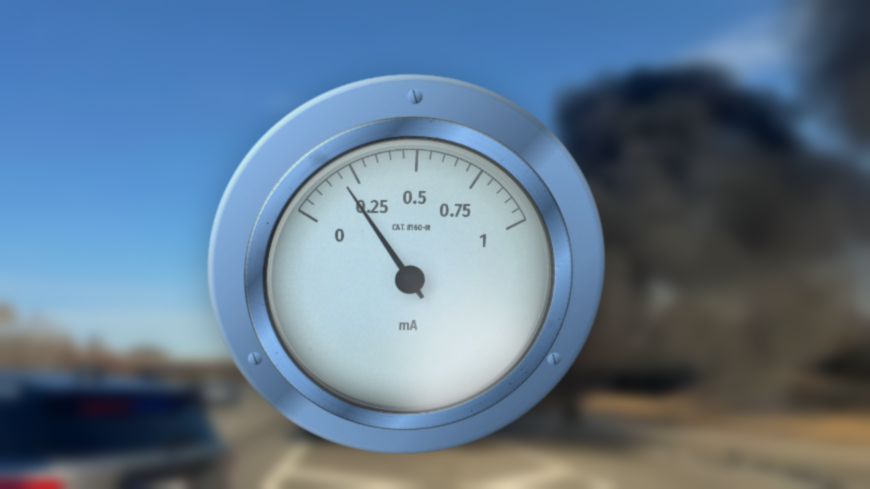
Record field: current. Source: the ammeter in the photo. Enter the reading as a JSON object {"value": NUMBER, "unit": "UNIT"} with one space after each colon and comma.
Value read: {"value": 0.2, "unit": "mA"}
